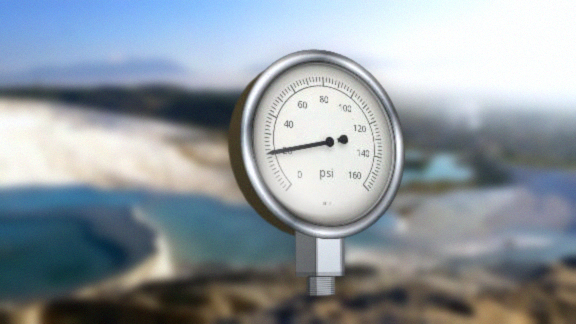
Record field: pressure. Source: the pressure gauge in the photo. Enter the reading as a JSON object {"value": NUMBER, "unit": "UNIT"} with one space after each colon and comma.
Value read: {"value": 20, "unit": "psi"}
